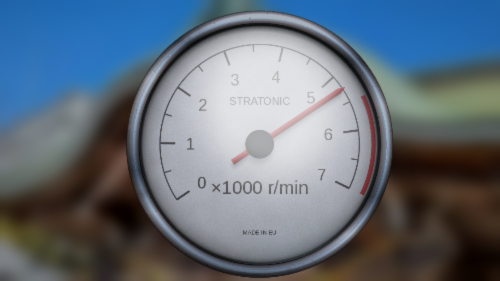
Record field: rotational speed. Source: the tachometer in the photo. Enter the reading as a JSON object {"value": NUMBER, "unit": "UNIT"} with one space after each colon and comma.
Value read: {"value": 5250, "unit": "rpm"}
